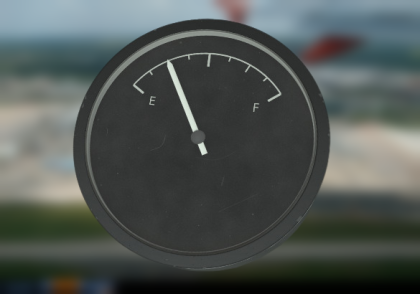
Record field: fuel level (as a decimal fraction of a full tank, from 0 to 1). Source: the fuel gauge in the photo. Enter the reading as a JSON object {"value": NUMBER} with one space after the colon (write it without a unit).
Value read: {"value": 0.25}
